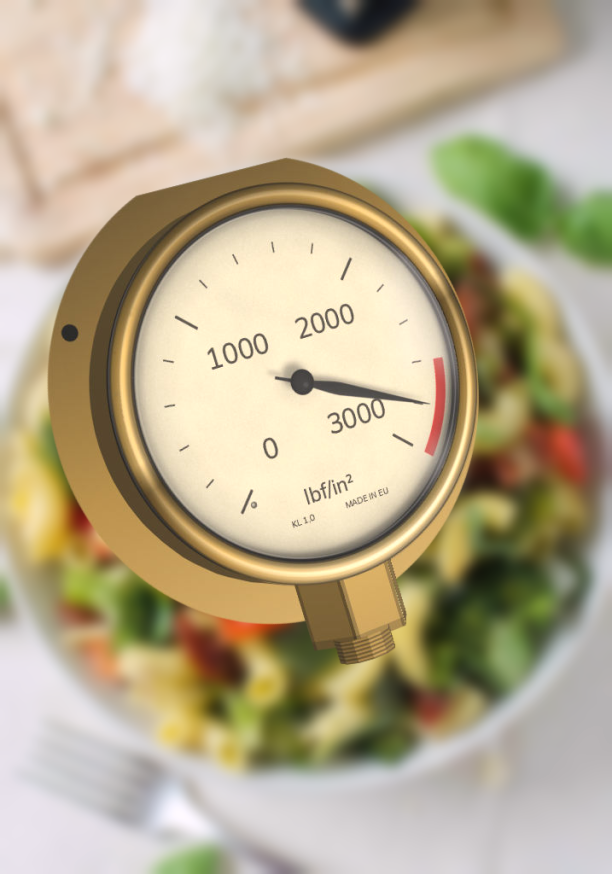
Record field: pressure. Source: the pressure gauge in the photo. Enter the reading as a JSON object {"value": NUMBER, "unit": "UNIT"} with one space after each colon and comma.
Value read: {"value": 2800, "unit": "psi"}
